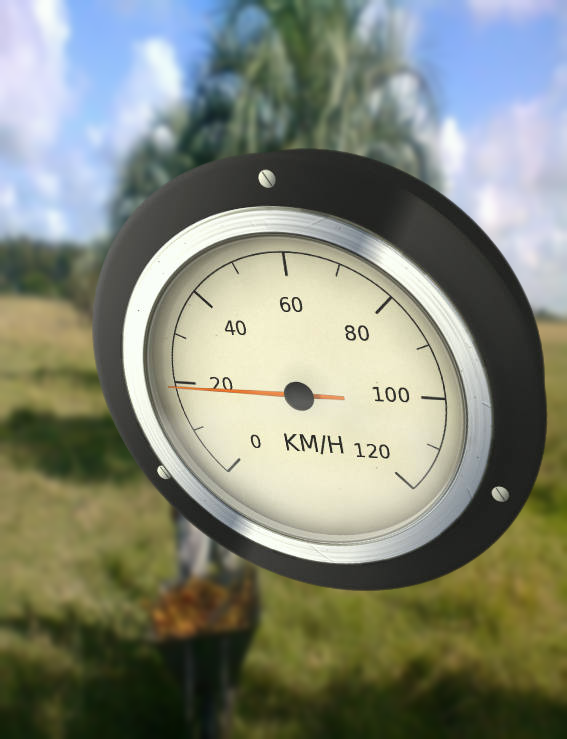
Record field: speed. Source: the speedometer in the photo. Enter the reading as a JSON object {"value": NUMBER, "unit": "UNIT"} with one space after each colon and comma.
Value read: {"value": 20, "unit": "km/h"}
